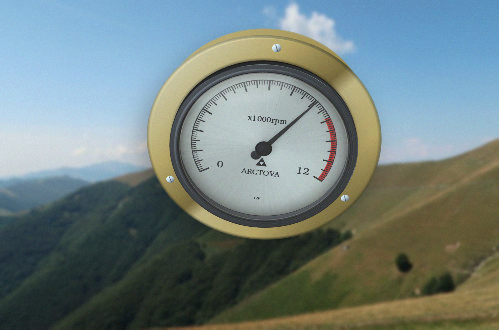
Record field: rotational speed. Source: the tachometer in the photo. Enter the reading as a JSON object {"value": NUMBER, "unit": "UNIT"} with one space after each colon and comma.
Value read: {"value": 8000, "unit": "rpm"}
